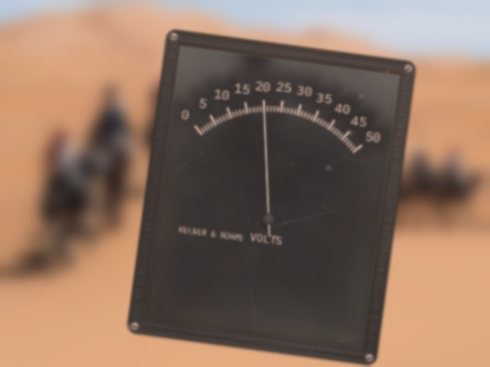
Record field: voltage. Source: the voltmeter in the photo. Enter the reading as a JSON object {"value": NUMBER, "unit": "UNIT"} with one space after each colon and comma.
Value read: {"value": 20, "unit": "V"}
